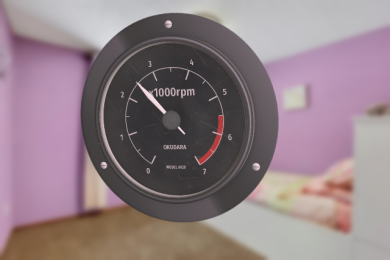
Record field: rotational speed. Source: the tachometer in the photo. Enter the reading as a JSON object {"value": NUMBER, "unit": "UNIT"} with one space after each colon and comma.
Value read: {"value": 2500, "unit": "rpm"}
